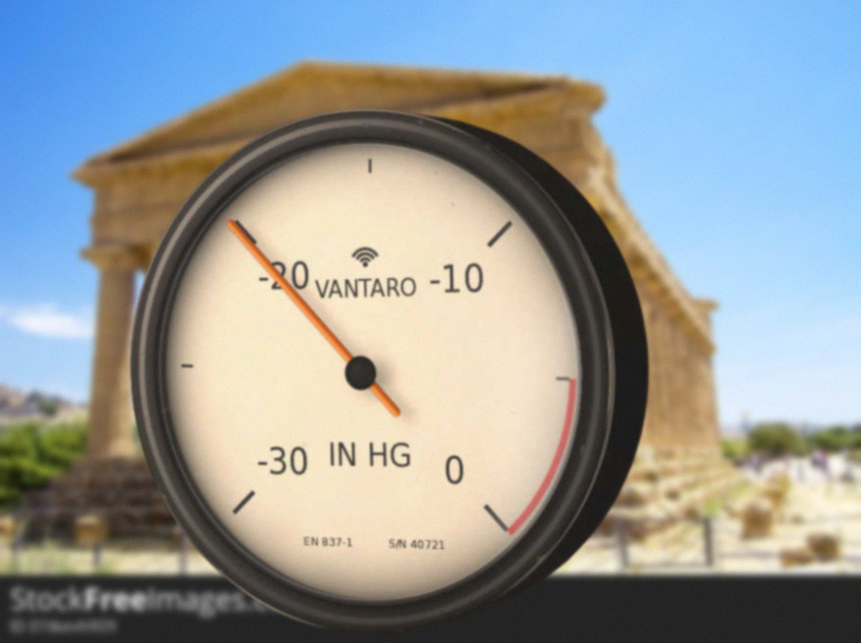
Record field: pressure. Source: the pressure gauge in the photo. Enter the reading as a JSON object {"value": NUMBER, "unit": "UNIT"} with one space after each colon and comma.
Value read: {"value": -20, "unit": "inHg"}
